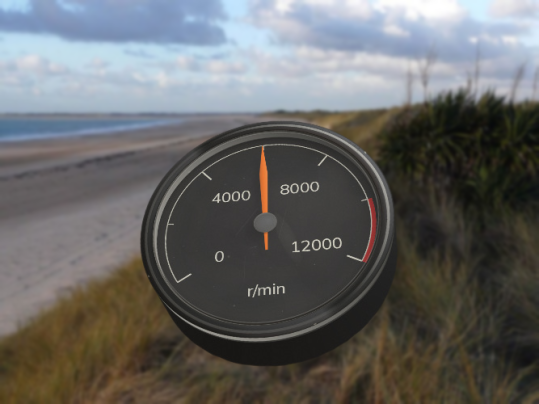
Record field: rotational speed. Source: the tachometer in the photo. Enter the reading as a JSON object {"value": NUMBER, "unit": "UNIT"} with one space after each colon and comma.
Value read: {"value": 6000, "unit": "rpm"}
